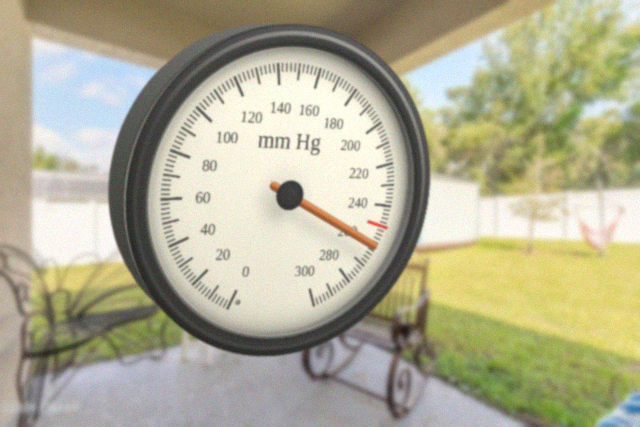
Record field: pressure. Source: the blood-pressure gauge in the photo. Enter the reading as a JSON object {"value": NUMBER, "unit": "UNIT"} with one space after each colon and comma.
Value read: {"value": 260, "unit": "mmHg"}
